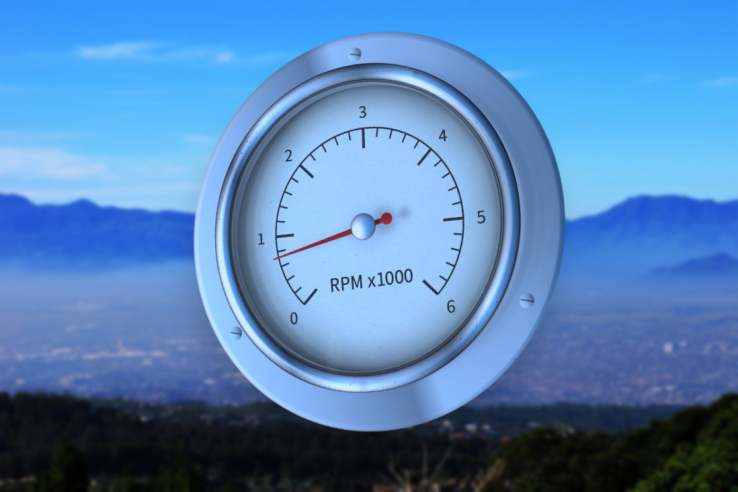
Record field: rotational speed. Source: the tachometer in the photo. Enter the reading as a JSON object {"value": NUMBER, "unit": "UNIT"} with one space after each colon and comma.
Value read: {"value": 700, "unit": "rpm"}
